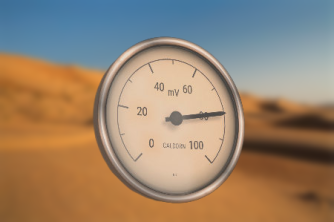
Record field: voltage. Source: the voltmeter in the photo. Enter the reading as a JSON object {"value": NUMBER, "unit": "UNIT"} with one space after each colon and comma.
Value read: {"value": 80, "unit": "mV"}
